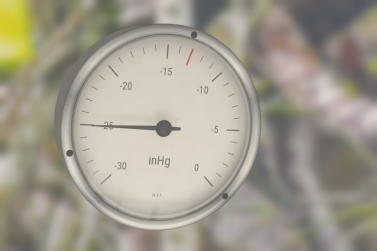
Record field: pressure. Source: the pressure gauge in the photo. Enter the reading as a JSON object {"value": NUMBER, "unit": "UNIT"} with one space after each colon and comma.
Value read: {"value": -25, "unit": "inHg"}
